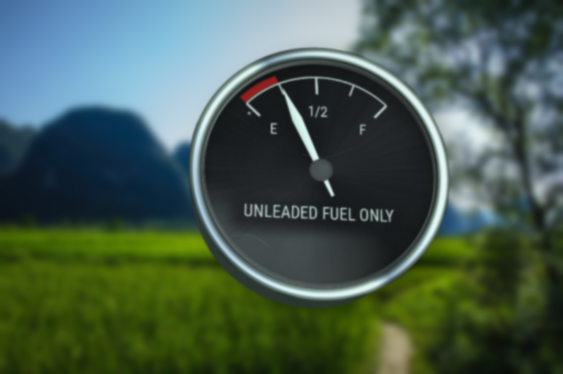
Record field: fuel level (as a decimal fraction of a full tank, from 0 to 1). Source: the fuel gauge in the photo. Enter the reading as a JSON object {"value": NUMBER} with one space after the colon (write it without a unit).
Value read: {"value": 0.25}
